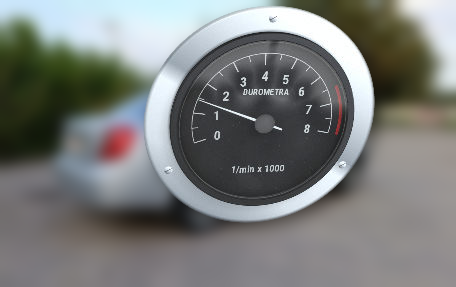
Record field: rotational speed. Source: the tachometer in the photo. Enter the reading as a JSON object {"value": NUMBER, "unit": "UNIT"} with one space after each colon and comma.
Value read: {"value": 1500, "unit": "rpm"}
